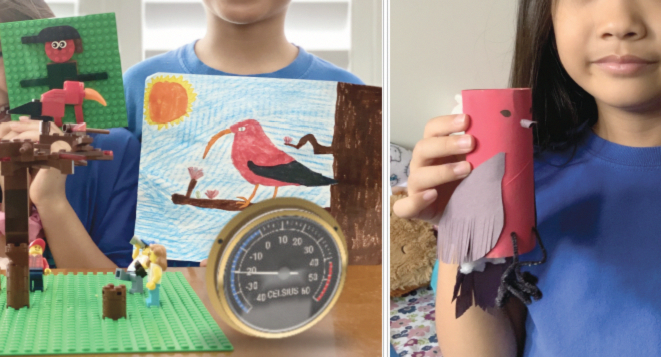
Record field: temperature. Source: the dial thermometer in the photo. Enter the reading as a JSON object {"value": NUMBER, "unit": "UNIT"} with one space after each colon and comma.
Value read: {"value": -20, "unit": "°C"}
